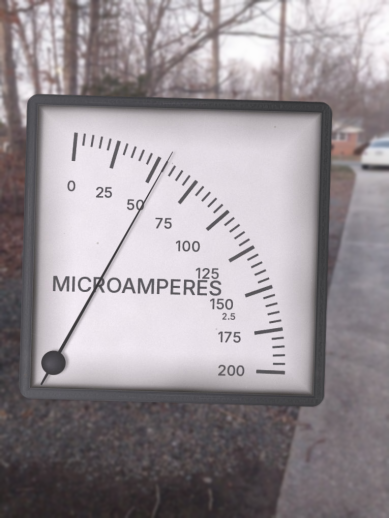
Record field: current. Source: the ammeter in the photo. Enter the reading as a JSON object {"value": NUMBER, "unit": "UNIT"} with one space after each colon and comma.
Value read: {"value": 55, "unit": "µA"}
